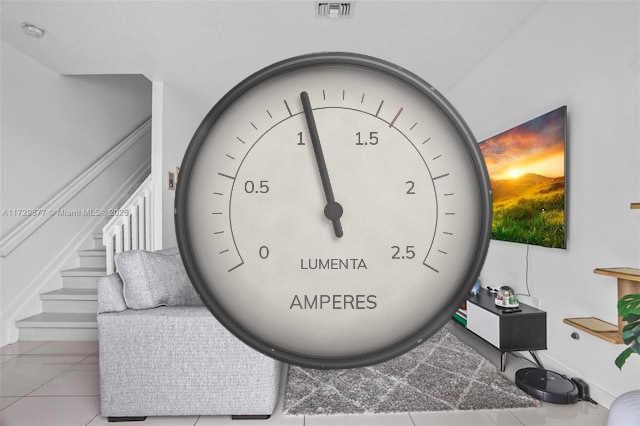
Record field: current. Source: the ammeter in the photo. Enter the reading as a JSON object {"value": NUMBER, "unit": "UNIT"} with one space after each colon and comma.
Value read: {"value": 1.1, "unit": "A"}
